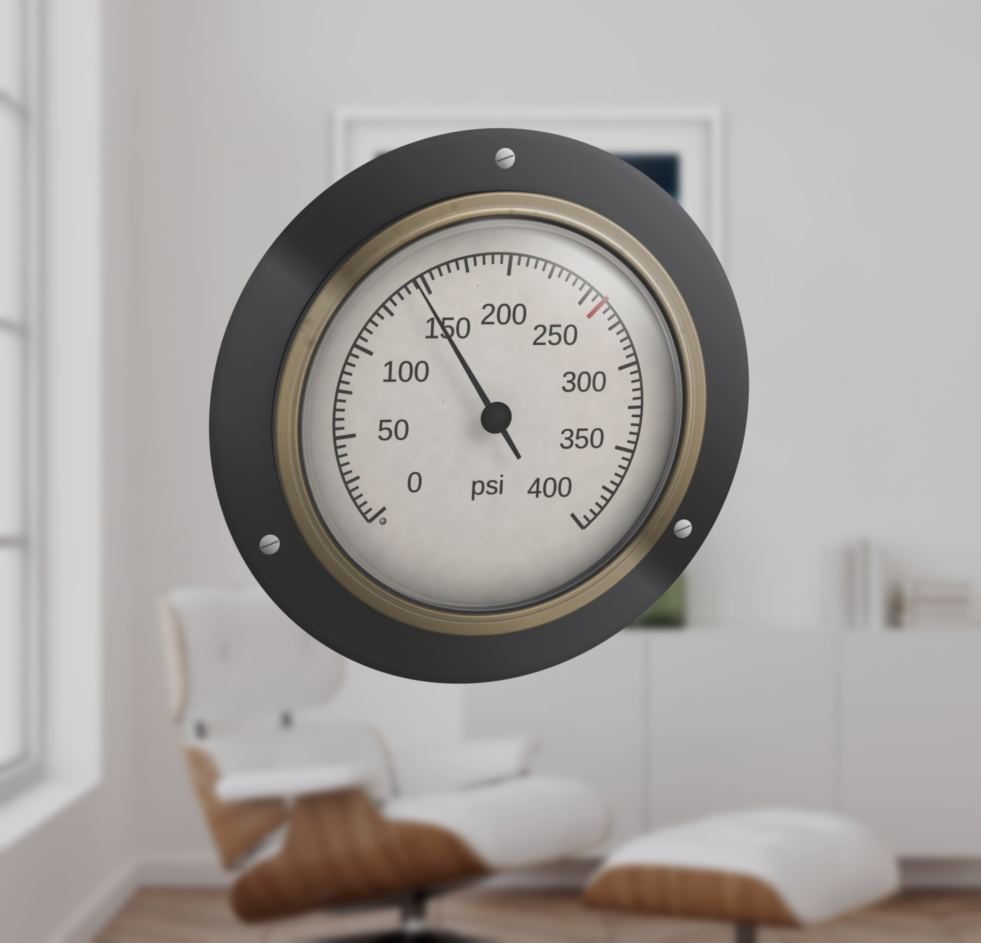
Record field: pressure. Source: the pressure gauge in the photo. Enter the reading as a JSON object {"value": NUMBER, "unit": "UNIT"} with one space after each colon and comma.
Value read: {"value": 145, "unit": "psi"}
